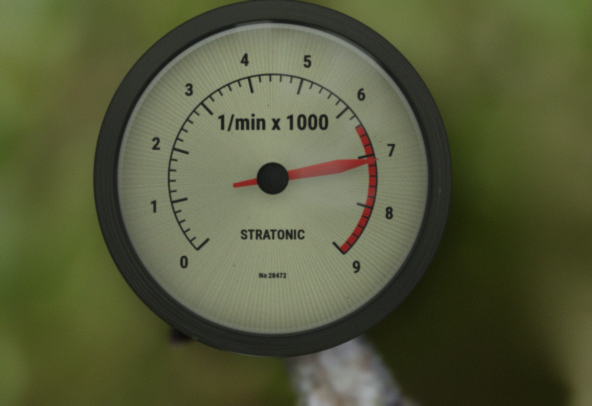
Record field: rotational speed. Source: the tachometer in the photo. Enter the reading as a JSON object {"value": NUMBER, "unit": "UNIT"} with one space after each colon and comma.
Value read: {"value": 7100, "unit": "rpm"}
